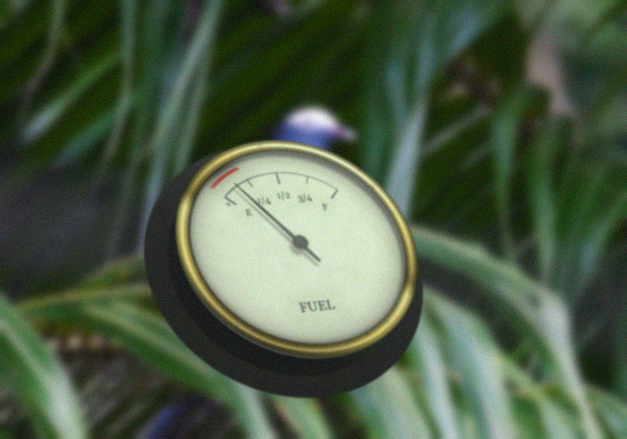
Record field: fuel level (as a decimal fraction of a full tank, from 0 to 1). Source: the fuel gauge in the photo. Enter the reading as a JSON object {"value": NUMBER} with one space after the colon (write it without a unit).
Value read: {"value": 0.125}
